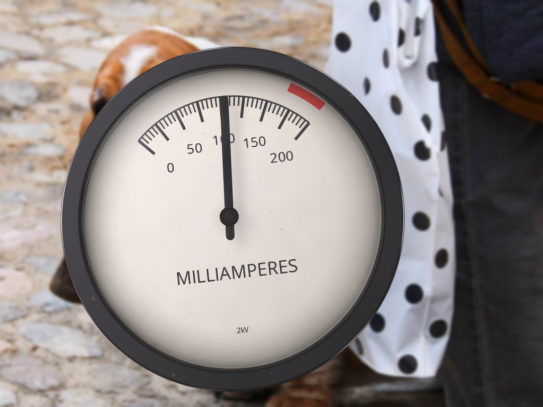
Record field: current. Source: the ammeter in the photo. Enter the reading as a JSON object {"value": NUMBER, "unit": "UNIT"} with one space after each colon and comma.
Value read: {"value": 105, "unit": "mA"}
